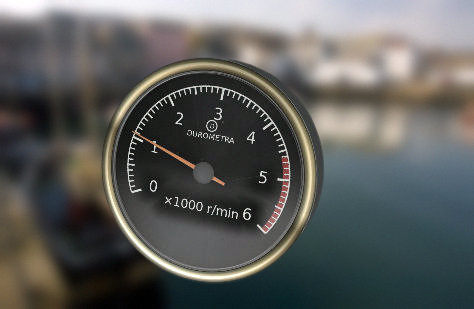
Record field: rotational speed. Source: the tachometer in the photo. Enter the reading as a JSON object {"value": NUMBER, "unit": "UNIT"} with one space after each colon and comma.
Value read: {"value": 1100, "unit": "rpm"}
